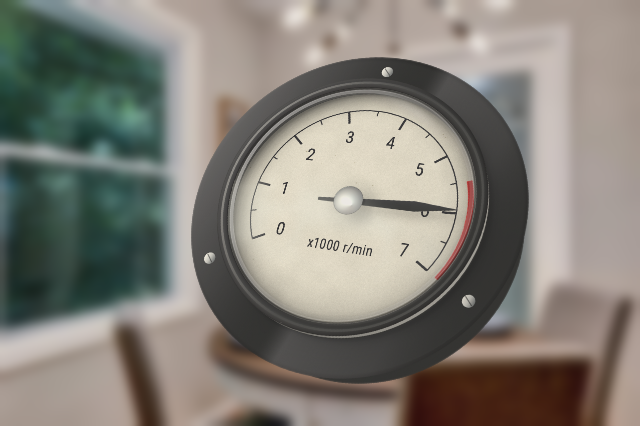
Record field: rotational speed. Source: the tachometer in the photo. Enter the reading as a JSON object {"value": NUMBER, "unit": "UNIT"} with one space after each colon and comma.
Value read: {"value": 6000, "unit": "rpm"}
